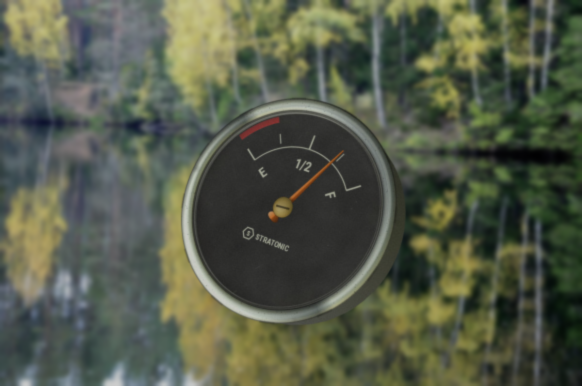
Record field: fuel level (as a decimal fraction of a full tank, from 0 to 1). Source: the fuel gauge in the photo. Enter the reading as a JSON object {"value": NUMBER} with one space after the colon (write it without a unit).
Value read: {"value": 0.75}
